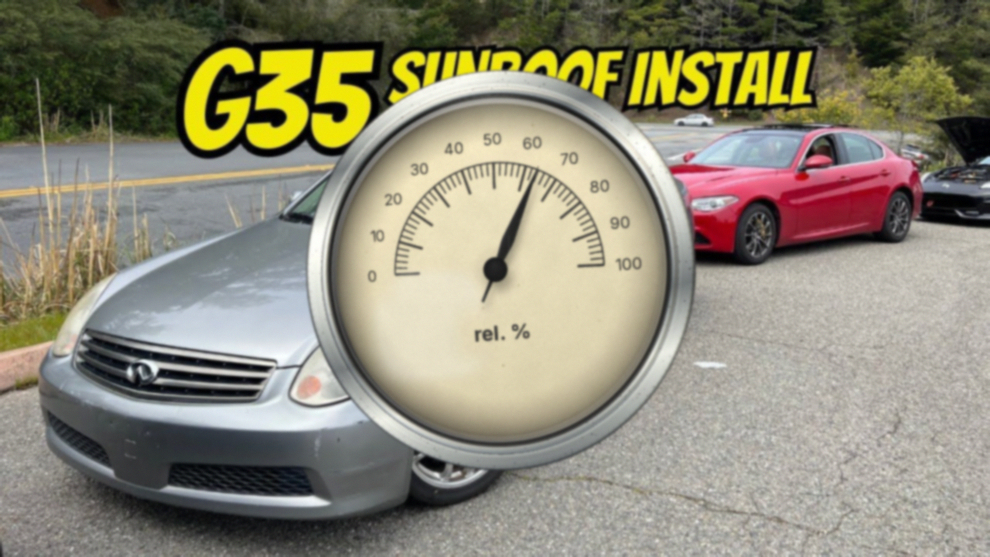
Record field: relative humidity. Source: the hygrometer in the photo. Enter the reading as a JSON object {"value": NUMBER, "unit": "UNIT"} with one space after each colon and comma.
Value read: {"value": 64, "unit": "%"}
